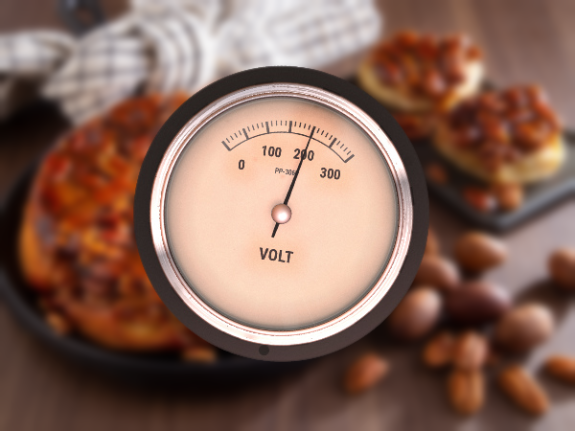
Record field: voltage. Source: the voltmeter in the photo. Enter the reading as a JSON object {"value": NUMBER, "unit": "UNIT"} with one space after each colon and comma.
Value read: {"value": 200, "unit": "V"}
